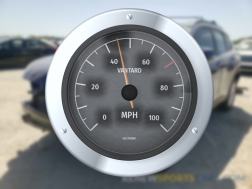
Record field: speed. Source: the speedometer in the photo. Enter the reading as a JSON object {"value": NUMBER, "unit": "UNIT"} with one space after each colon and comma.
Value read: {"value": 45, "unit": "mph"}
